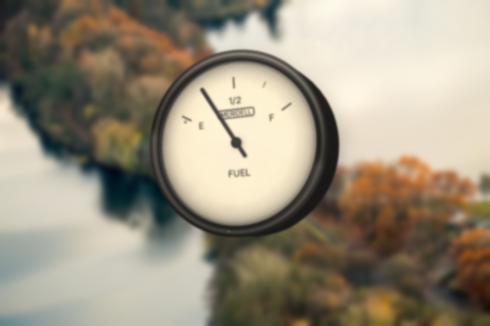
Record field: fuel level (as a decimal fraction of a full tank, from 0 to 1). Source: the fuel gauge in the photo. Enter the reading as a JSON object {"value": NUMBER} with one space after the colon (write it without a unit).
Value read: {"value": 0.25}
